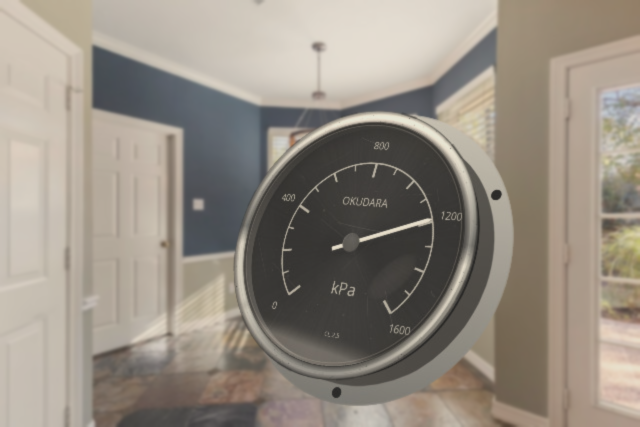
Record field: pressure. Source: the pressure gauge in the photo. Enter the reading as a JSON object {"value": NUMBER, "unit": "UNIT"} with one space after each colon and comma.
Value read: {"value": 1200, "unit": "kPa"}
